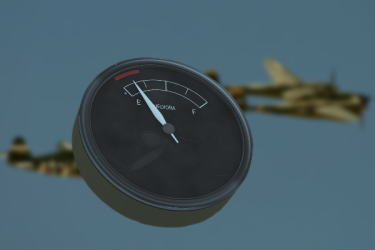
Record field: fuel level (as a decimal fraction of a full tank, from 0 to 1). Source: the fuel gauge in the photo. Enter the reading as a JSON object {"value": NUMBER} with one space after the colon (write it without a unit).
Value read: {"value": 0.125}
